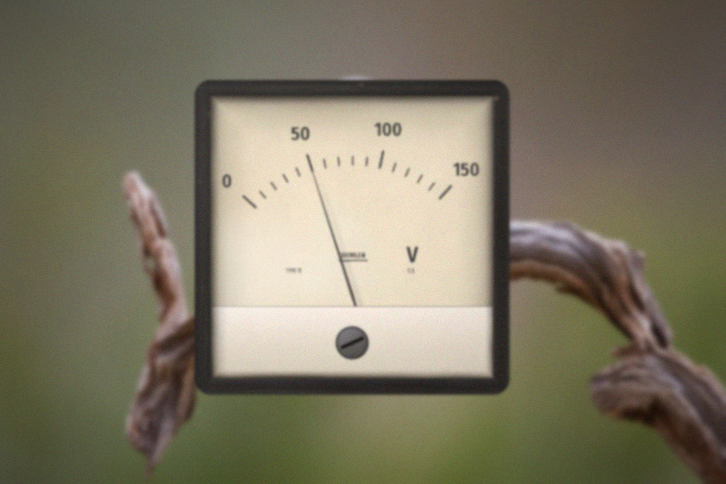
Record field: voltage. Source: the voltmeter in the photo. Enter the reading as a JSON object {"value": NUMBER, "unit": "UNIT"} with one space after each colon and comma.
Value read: {"value": 50, "unit": "V"}
